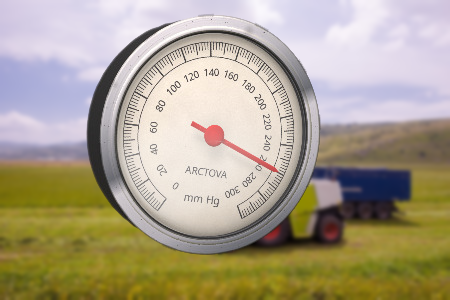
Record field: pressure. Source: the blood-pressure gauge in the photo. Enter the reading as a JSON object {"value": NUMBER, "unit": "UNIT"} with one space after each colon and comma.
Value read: {"value": 260, "unit": "mmHg"}
